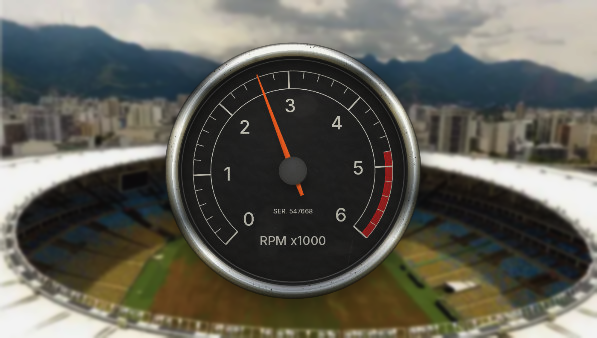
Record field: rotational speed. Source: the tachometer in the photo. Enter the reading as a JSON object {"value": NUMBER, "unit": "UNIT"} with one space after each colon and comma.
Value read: {"value": 2600, "unit": "rpm"}
